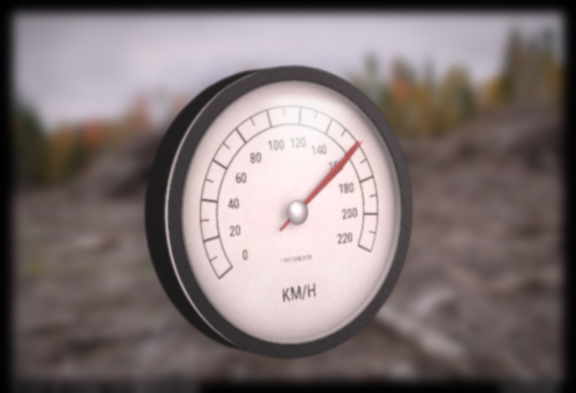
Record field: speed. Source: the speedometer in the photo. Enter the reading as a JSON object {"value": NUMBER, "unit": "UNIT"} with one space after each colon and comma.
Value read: {"value": 160, "unit": "km/h"}
